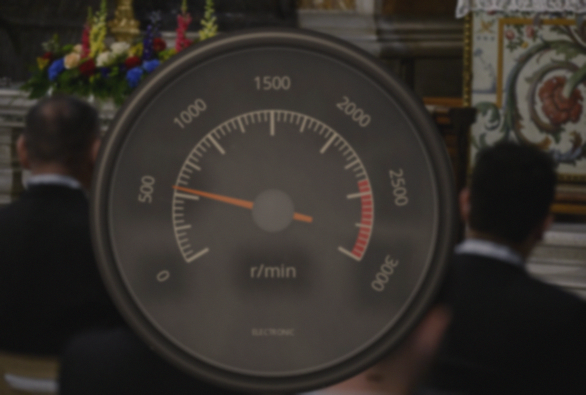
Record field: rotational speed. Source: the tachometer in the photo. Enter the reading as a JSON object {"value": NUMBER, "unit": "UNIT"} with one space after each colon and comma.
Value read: {"value": 550, "unit": "rpm"}
